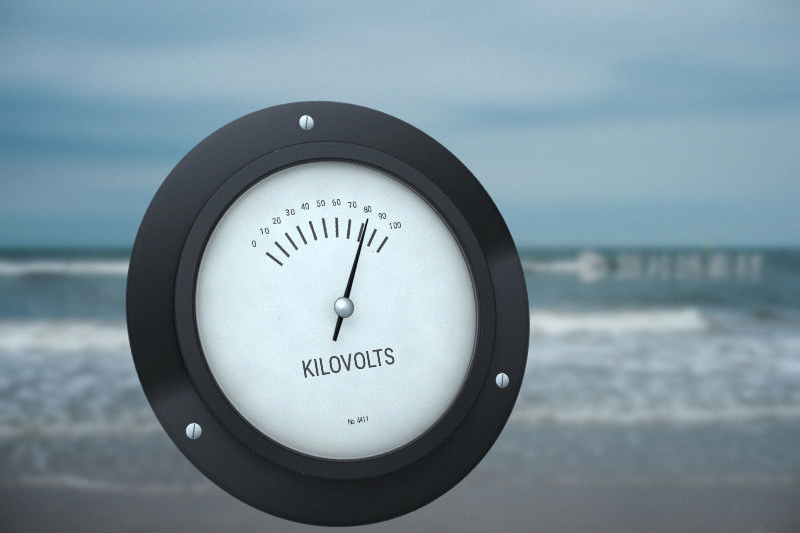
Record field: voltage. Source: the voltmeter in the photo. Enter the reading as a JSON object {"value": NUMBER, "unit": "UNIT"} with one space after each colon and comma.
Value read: {"value": 80, "unit": "kV"}
